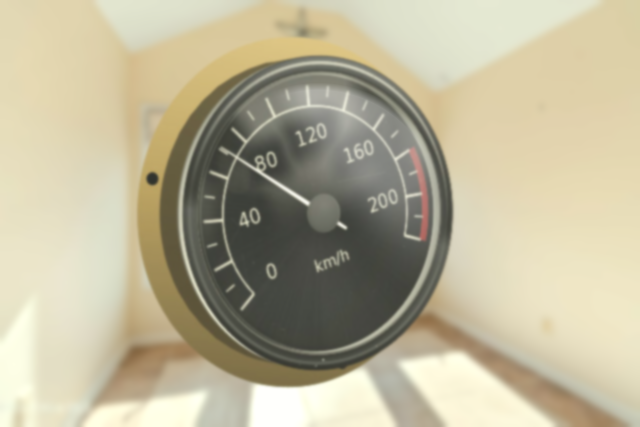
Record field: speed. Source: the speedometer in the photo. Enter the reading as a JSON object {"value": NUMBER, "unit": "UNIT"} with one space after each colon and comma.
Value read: {"value": 70, "unit": "km/h"}
